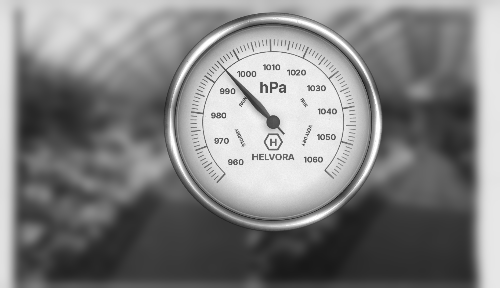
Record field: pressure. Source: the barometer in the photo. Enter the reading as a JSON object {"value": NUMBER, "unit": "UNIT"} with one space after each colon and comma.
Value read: {"value": 995, "unit": "hPa"}
